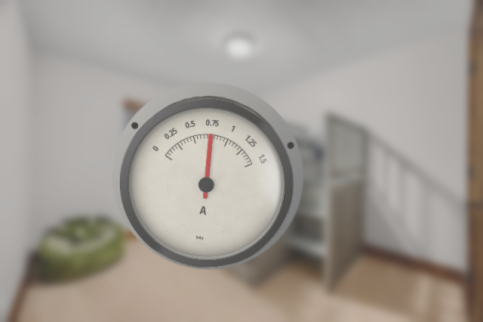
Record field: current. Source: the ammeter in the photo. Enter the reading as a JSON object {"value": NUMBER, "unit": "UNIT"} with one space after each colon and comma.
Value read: {"value": 0.75, "unit": "A"}
